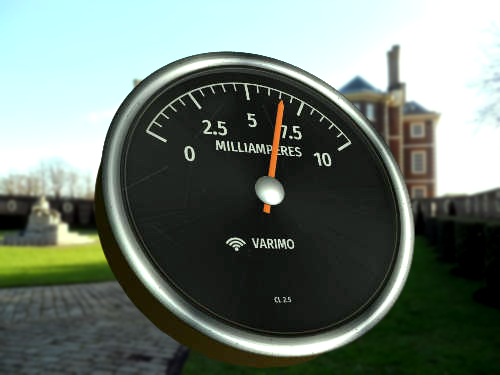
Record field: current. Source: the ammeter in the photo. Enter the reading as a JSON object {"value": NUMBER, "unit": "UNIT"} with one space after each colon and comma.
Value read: {"value": 6.5, "unit": "mA"}
